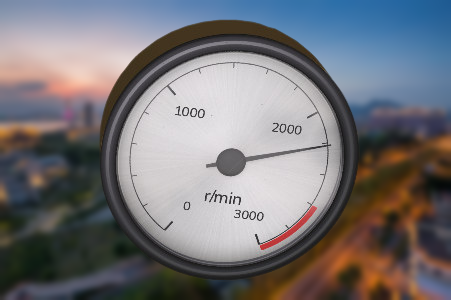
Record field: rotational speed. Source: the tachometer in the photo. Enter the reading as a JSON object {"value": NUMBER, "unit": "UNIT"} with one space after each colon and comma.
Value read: {"value": 2200, "unit": "rpm"}
